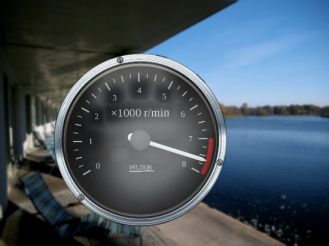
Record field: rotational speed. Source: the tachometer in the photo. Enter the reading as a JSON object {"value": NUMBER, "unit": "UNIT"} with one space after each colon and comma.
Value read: {"value": 7625, "unit": "rpm"}
